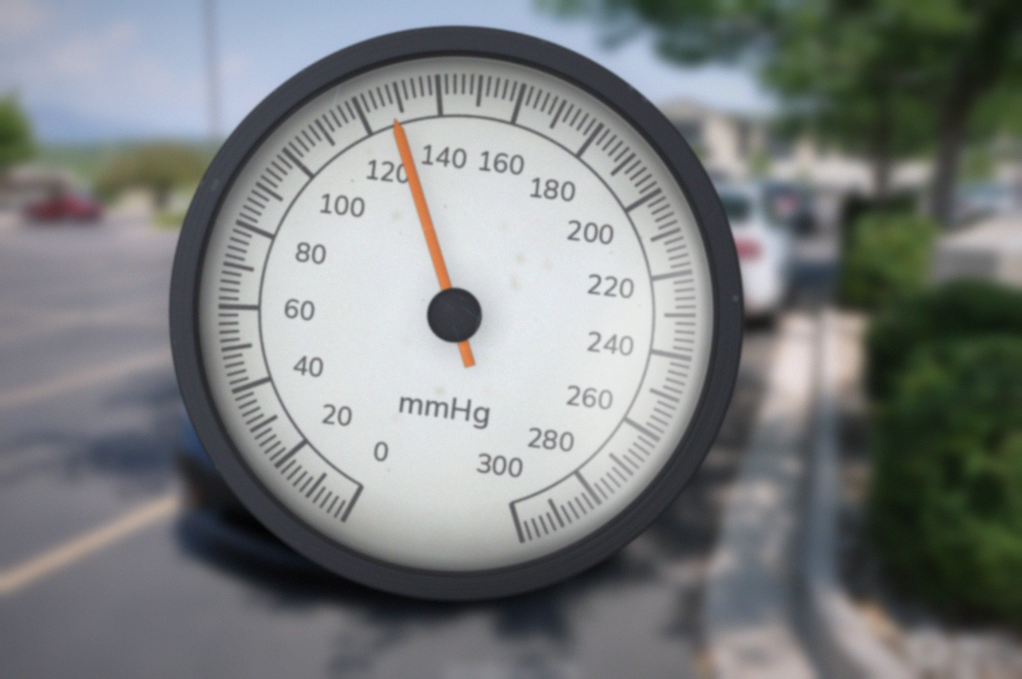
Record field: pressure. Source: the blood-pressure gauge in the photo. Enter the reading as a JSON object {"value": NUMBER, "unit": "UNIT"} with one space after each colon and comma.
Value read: {"value": 128, "unit": "mmHg"}
